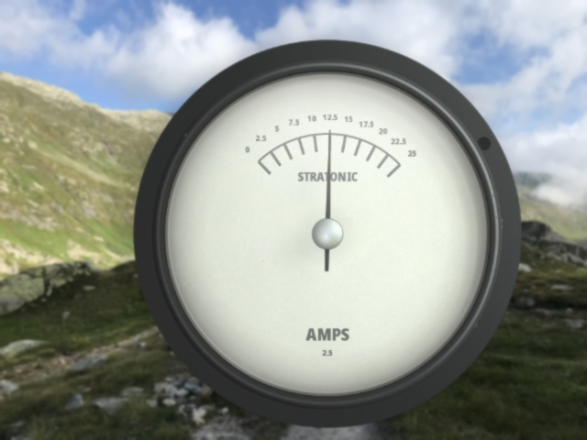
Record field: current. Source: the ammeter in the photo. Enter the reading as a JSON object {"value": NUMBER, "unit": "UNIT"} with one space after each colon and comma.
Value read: {"value": 12.5, "unit": "A"}
